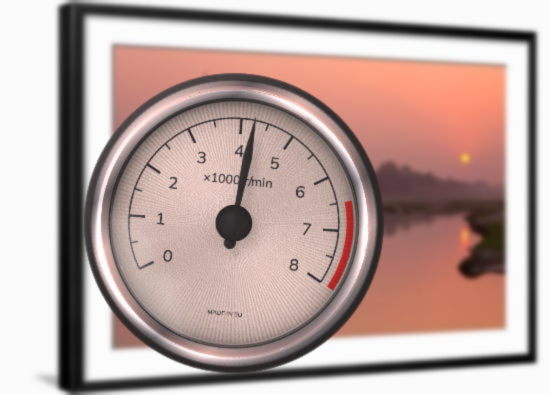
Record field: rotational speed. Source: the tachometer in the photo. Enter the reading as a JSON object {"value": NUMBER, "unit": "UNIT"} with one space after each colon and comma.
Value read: {"value": 4250, "unit": "rpm"}
